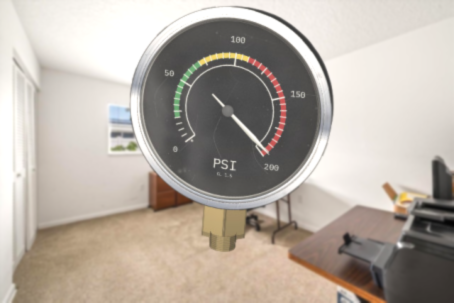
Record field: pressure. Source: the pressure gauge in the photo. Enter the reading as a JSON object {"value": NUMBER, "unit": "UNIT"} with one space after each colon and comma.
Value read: {"value": 195, "unit": "psi"}
